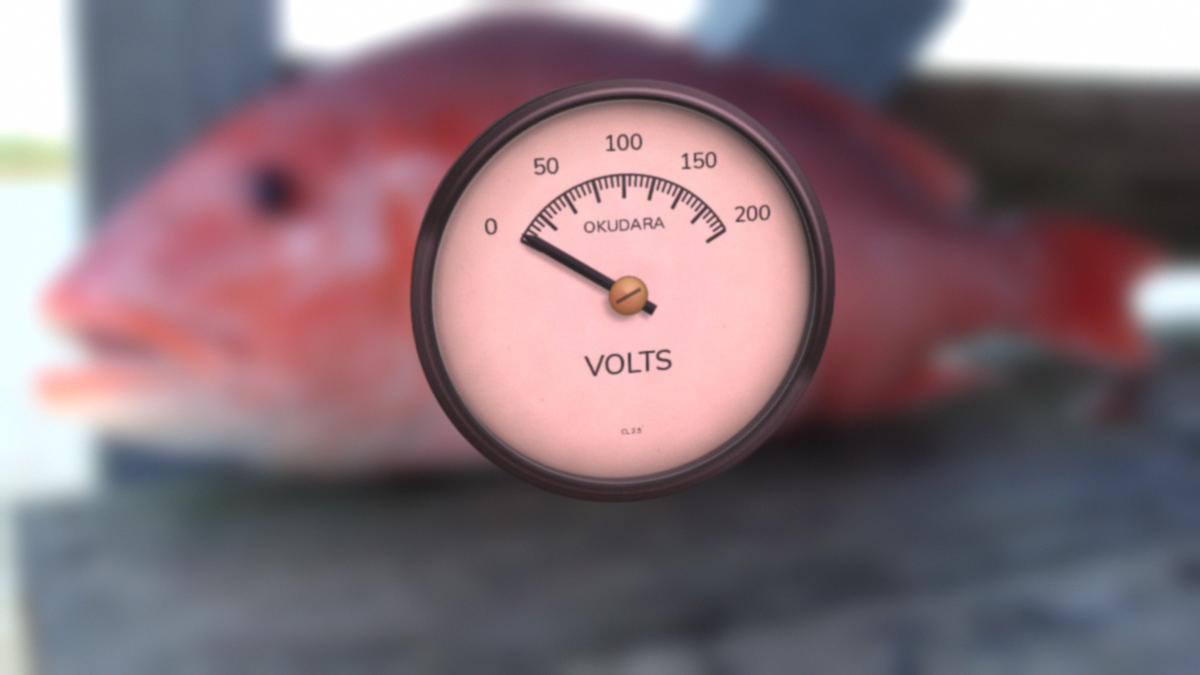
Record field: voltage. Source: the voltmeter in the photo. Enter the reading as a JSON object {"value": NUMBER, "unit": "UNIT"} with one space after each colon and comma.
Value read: {"value": 5, "unit": "V"}
